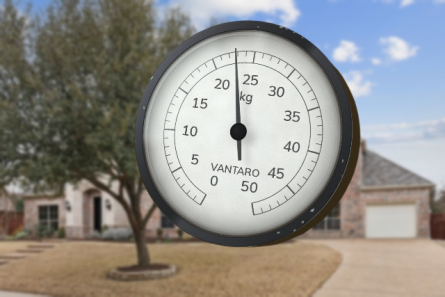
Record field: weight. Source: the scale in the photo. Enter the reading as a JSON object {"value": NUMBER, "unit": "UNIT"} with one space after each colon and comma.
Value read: {"value": 23, "unit": "kg"}
